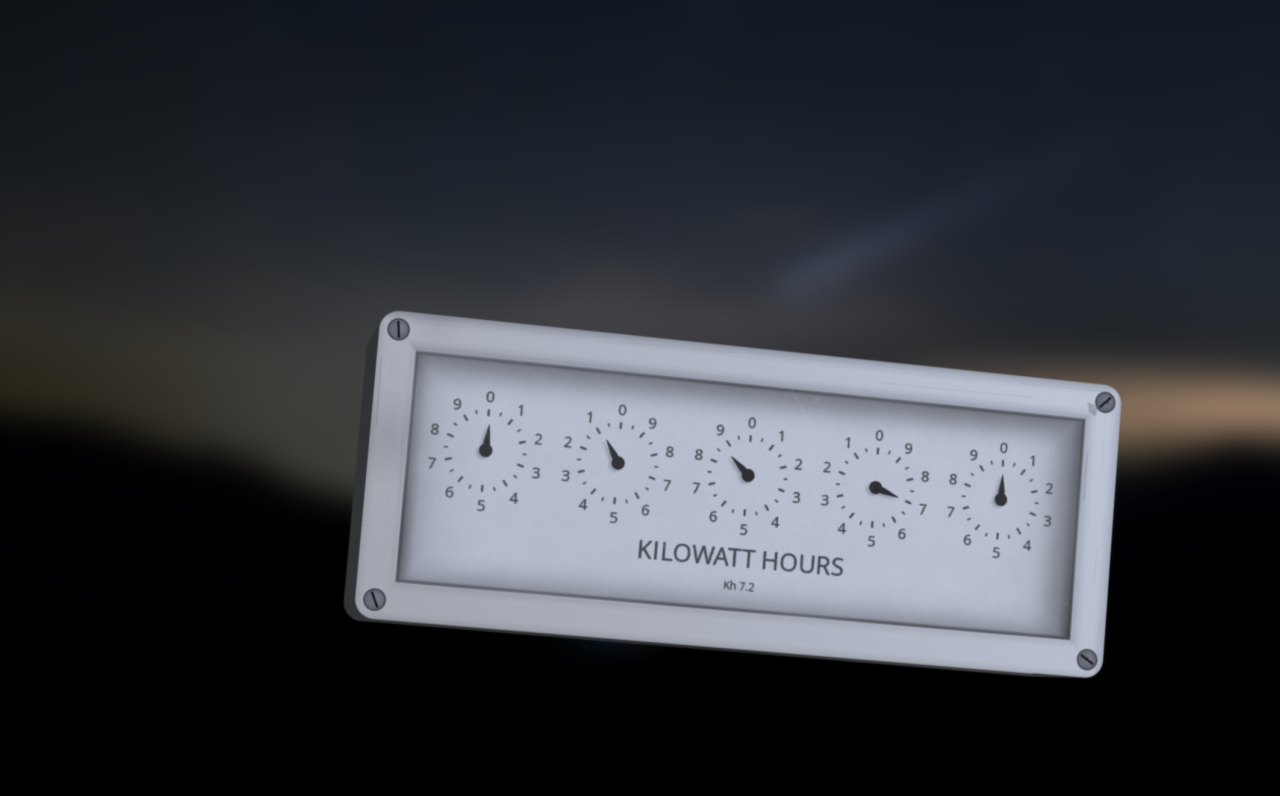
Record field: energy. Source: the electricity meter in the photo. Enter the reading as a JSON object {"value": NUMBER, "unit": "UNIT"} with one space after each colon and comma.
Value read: {"value": 870, "unit": "kWh"}
